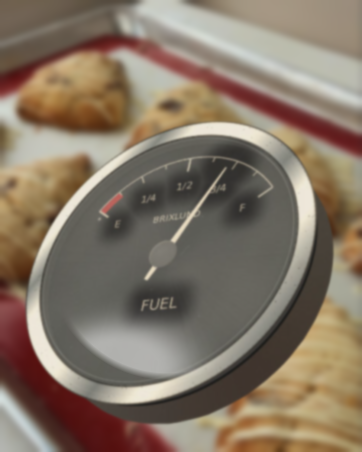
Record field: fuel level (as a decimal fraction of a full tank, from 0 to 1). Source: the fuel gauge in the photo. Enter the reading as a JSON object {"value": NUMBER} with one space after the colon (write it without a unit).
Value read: {"value": 0.75}
